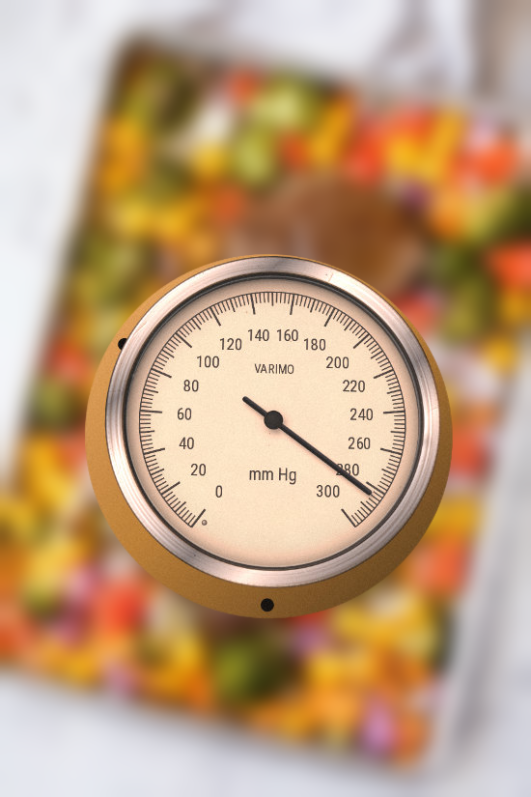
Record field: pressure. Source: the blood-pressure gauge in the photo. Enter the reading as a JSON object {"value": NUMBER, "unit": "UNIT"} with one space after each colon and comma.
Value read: {"value": 284, "unit": "mmHg"}
